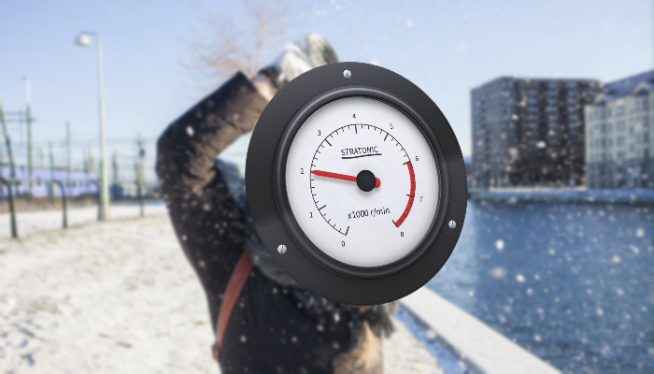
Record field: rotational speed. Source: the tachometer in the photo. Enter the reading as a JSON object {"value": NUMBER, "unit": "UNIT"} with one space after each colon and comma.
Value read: {"value": 2000, "unit": "rpm"}
